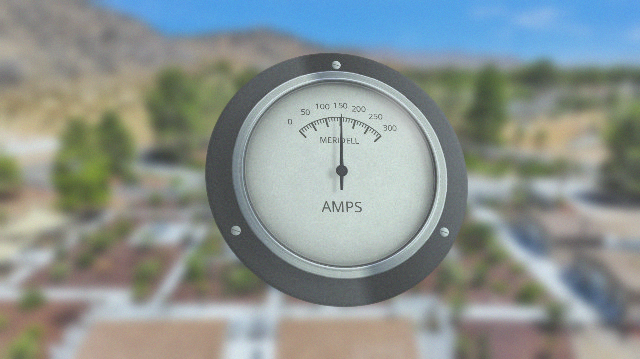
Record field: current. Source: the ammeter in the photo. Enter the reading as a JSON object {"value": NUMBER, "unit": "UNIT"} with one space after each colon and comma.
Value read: {"value": 150, "unit": "A"}
